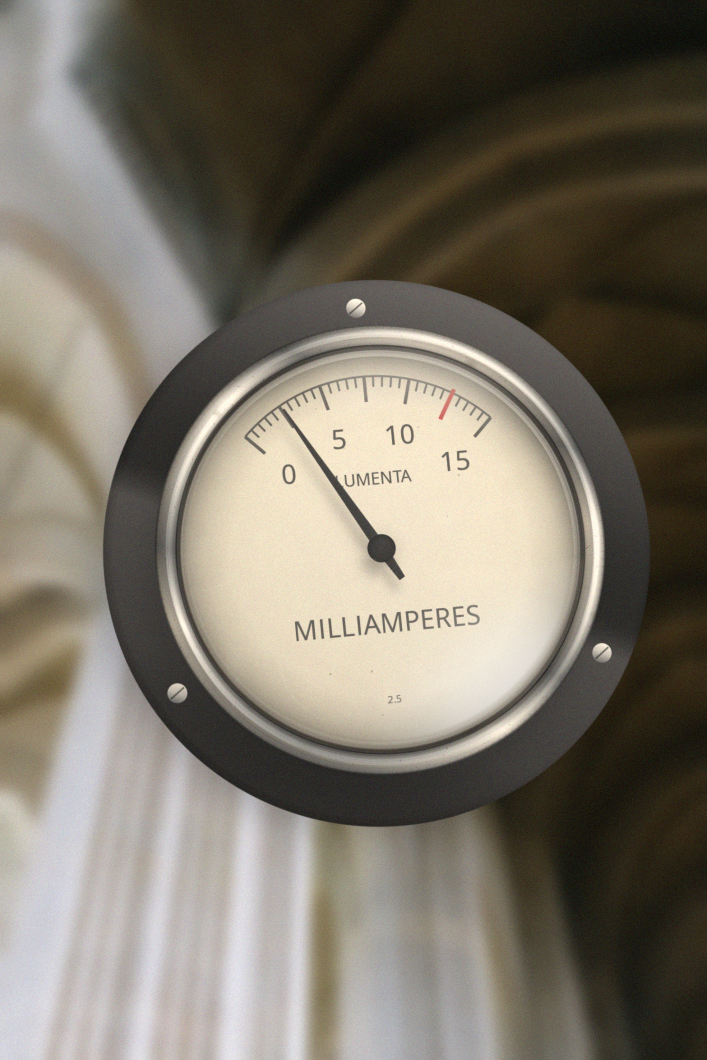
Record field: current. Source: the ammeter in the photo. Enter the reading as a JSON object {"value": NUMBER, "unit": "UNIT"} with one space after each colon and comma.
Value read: {"value": 2.5, "unit": "mA"}
